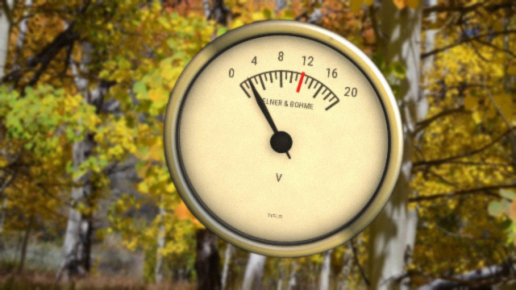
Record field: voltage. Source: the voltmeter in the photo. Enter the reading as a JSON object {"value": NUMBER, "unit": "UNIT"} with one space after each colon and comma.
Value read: {"value": 2, "unit": "V"}
